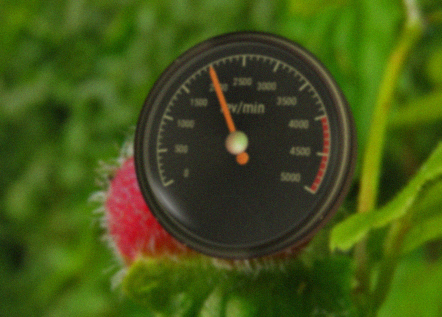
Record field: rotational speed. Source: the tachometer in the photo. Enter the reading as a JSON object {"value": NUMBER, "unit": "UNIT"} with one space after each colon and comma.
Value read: {"value": 2000, "unit": "rpm"}
